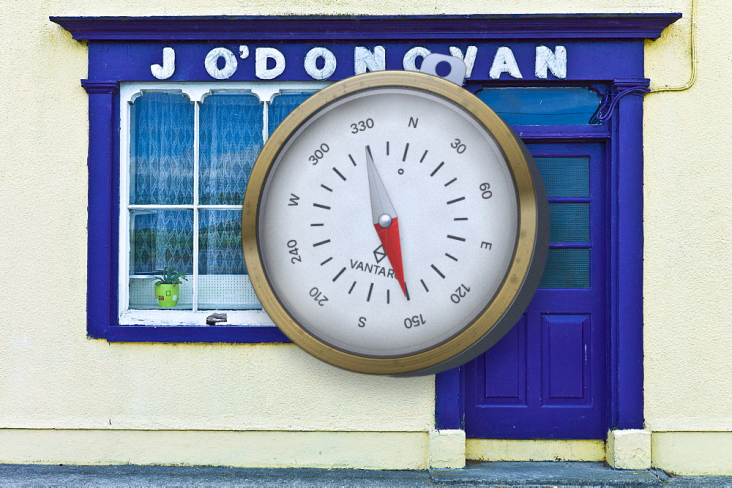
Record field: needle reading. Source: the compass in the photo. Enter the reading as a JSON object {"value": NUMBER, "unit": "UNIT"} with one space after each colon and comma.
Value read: {"value": 150, "unit": "°"}
